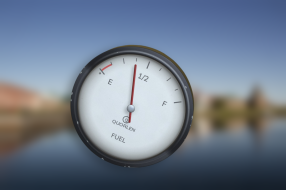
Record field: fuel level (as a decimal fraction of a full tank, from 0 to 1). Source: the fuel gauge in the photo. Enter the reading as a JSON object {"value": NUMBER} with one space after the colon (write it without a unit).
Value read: {"value": 0.375}
